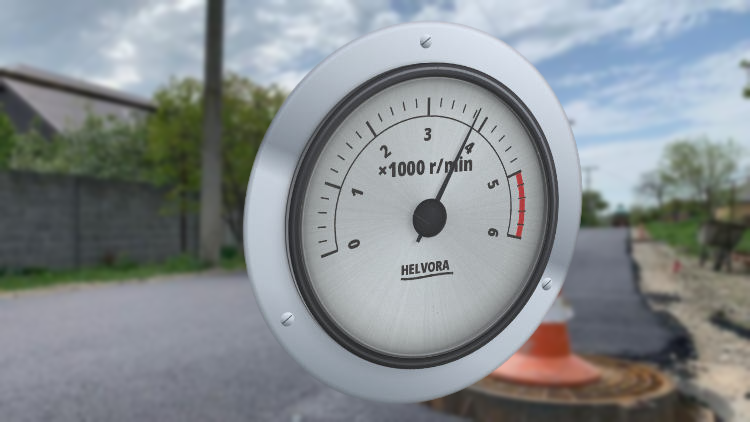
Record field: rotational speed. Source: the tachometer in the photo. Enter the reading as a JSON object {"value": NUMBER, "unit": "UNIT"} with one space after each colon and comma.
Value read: {"value": 3800, "unit": "rpm"}
